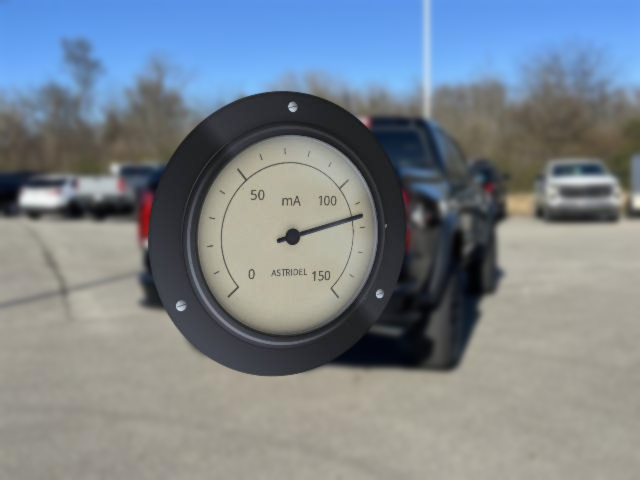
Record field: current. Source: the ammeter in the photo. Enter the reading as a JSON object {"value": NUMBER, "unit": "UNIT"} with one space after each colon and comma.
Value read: {"value": 115, "unit": "mA"}
